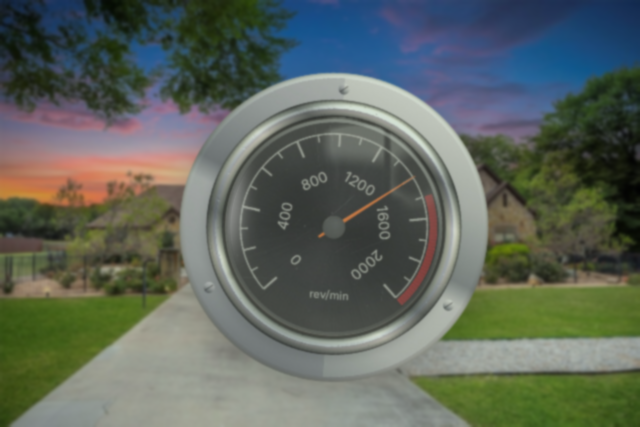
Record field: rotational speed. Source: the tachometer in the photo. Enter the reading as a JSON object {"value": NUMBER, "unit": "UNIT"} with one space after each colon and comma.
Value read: {"value": 1400, "unit": "rpm"}
